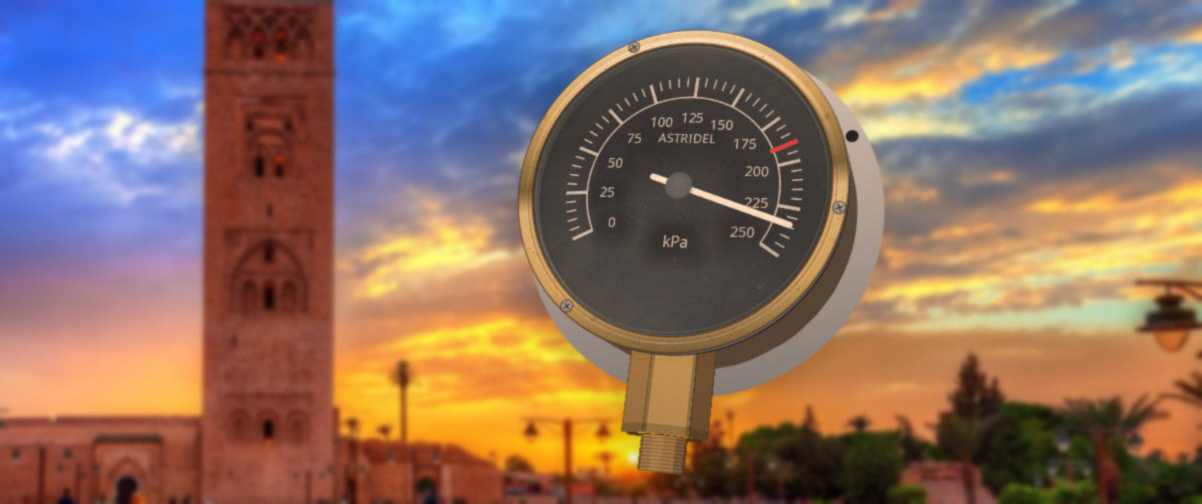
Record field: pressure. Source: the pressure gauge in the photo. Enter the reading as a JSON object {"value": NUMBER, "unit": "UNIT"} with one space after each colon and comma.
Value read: {"value": 235, "unit": "kPa"}
